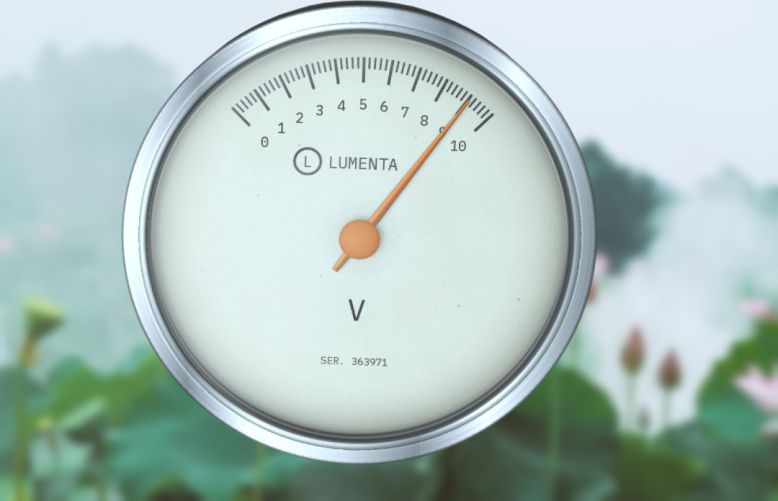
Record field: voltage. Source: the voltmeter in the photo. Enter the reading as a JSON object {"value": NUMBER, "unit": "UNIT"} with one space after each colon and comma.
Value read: {"value": 9, "unit": "V"}
